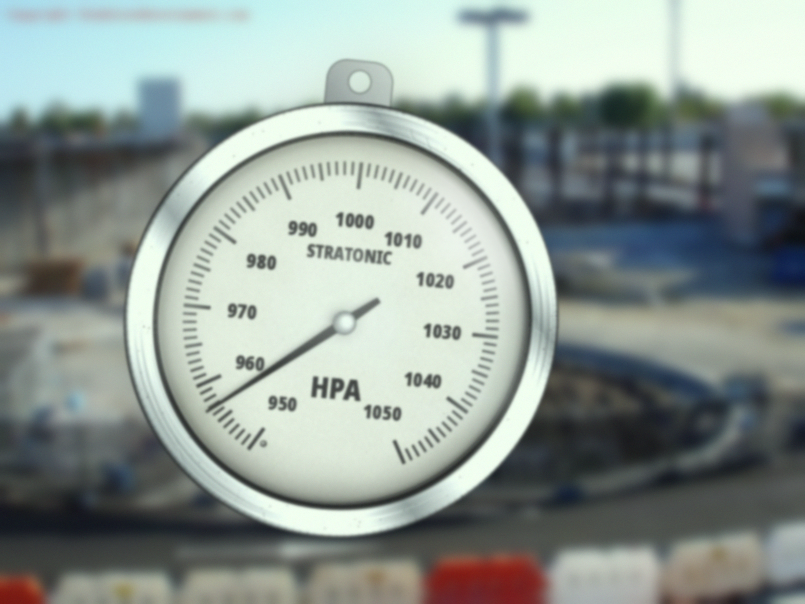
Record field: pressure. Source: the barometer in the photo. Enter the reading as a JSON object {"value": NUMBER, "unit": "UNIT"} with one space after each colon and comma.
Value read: {"value": 957, "unit": "hPa"}
